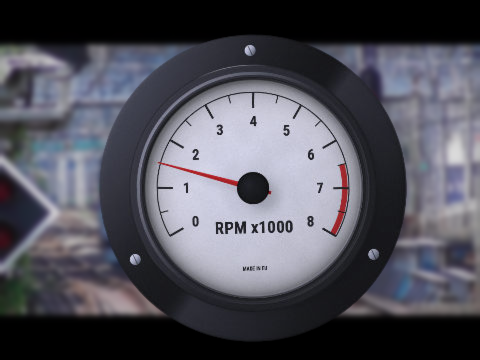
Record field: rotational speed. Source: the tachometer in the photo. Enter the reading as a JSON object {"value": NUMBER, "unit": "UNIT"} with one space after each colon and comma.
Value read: {"value": 1500, "unit": "rpm"}
